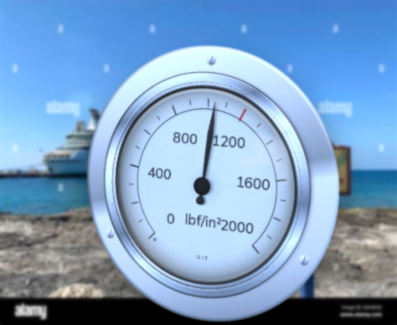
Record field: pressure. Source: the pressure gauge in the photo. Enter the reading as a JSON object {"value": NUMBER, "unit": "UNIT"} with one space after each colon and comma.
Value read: {"value": 1050, "unit": "psi"}
